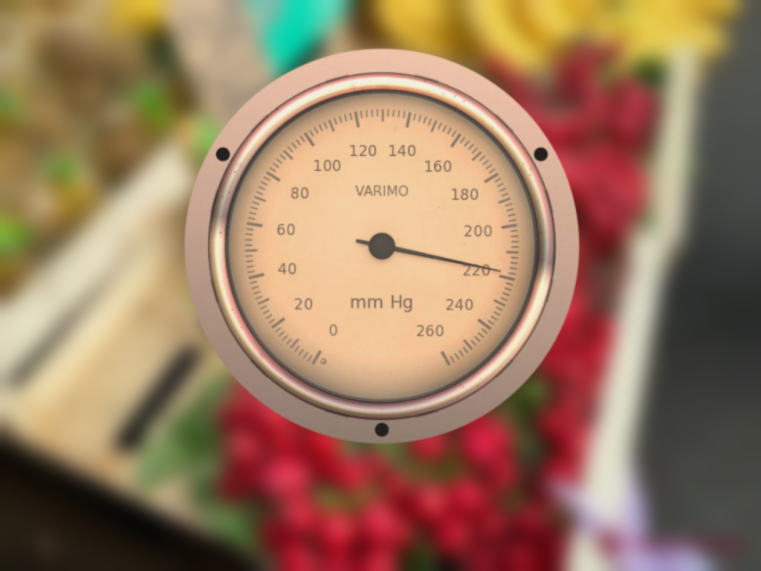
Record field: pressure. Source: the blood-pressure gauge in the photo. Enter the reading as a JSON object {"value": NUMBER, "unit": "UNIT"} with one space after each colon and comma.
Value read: {"value": 218, "unit": "mmHg"}
